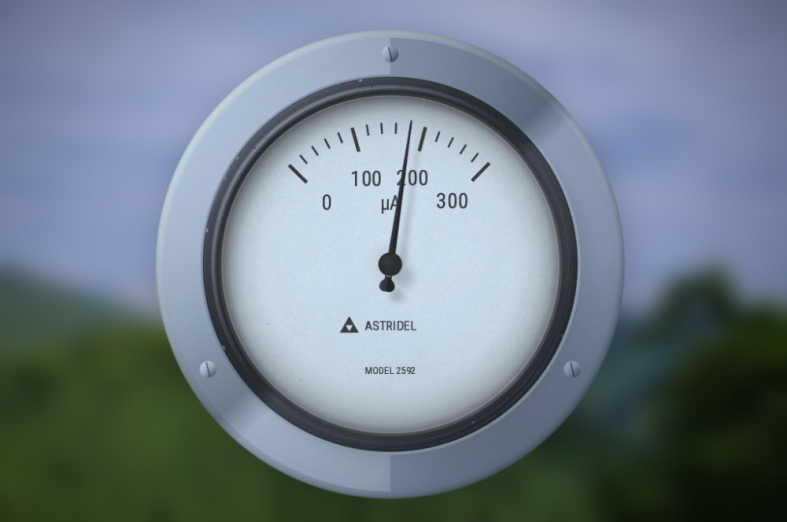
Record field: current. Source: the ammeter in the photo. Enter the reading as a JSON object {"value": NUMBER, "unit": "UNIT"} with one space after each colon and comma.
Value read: {"value": 180, "unit": "µA"}
